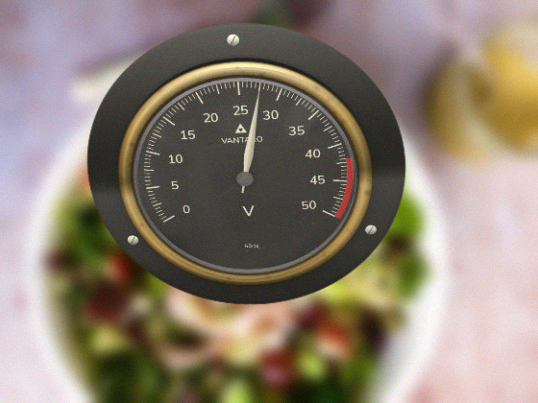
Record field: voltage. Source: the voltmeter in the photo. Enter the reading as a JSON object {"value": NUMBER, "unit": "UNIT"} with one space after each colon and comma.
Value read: {"value": 27.5, "unit": "V"}
